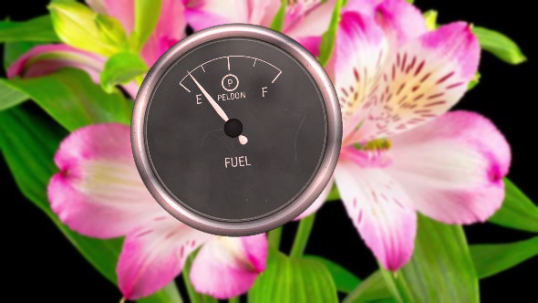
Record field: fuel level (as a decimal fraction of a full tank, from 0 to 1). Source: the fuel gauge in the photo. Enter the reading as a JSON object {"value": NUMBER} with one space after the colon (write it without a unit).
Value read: {"value": 0.125}
